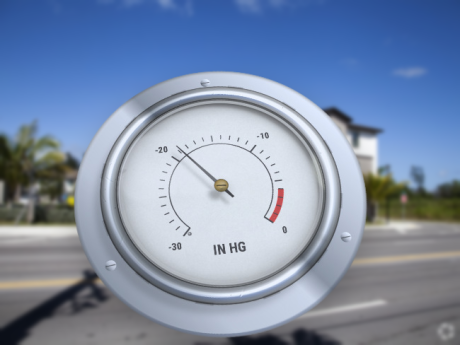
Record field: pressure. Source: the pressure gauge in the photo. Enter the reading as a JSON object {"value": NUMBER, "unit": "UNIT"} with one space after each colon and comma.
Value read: {"value": -19, "unit": "inHg"}
